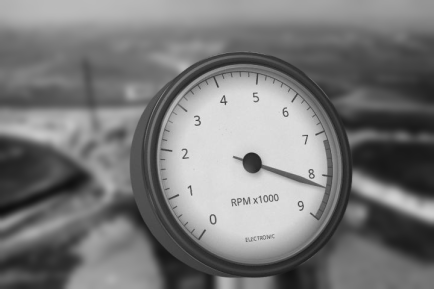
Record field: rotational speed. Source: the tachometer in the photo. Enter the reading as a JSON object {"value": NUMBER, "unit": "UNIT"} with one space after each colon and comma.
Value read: {"value": 8300, "unit": "rpm"}
